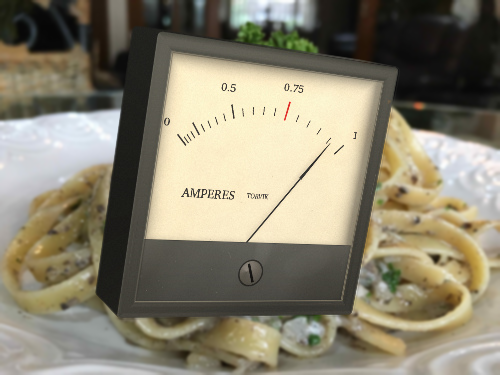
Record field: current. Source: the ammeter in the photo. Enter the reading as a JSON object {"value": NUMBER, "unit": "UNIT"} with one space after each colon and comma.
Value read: {"value": 0.95, "unit": "A"}
